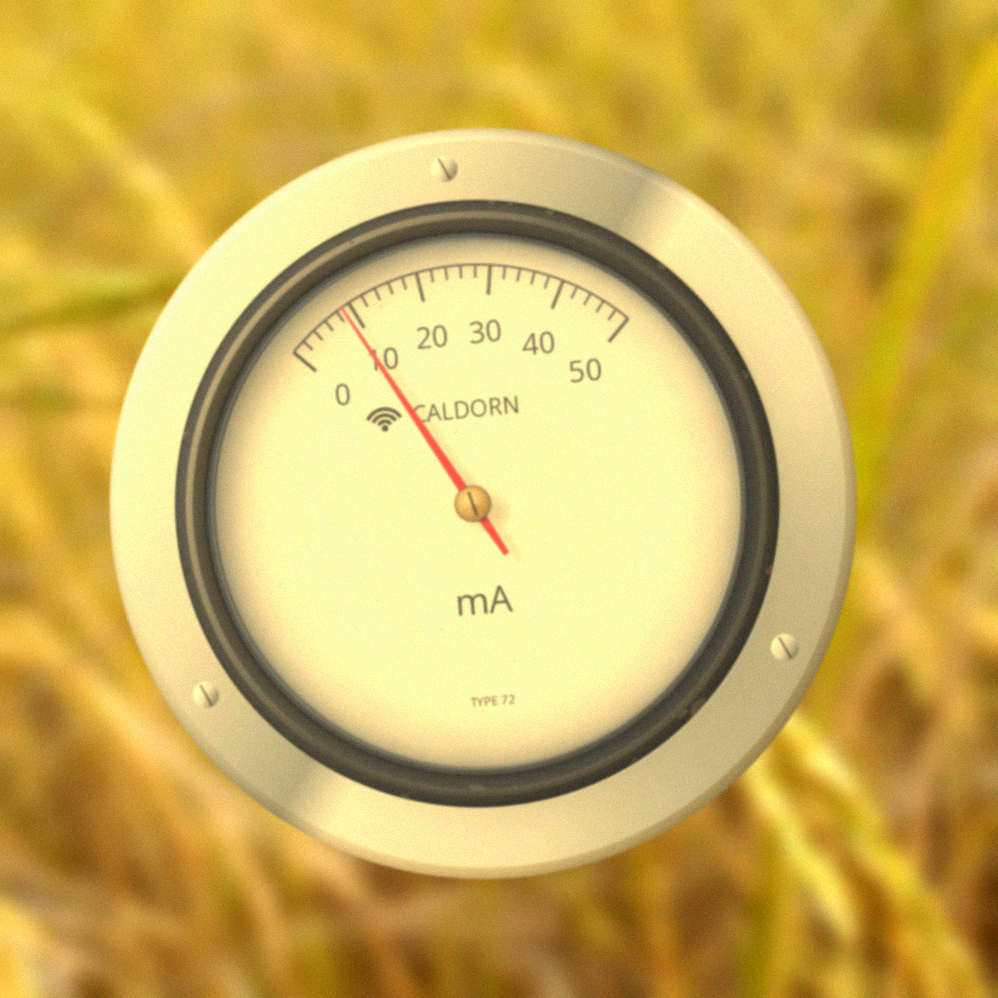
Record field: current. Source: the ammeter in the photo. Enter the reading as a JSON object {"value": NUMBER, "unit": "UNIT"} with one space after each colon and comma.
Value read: {"value": 9, "unit": "mA"}
